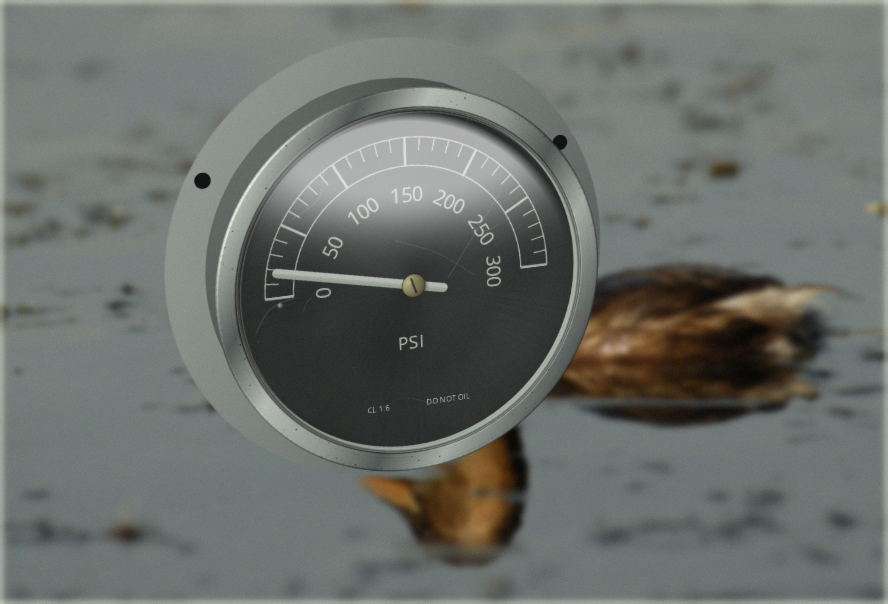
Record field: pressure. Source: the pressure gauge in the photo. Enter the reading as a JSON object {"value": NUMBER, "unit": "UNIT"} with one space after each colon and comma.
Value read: {"value": 20, "unit": "psi"}
